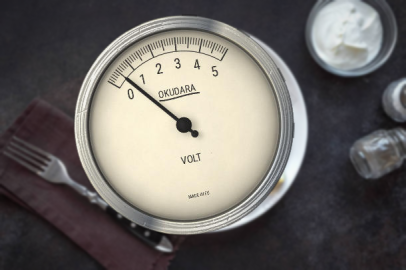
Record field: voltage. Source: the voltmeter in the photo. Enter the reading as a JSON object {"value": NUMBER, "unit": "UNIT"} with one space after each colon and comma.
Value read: {"value": 0.5, "unit": "V"}
